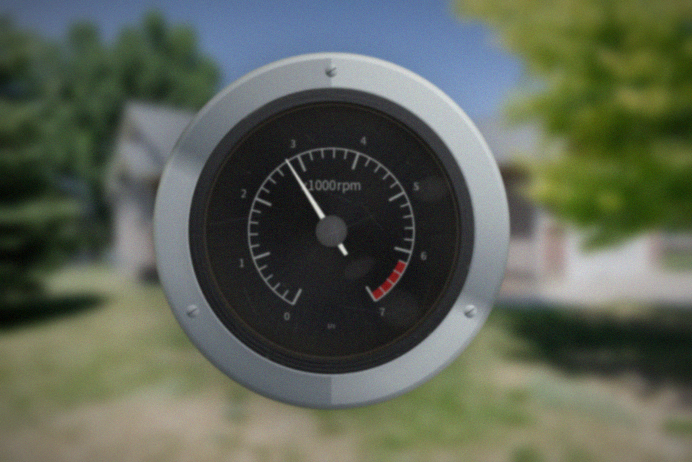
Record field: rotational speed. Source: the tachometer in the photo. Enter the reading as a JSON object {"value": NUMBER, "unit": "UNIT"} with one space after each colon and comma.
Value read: {"value": 2800, "unit": "rpm"}
